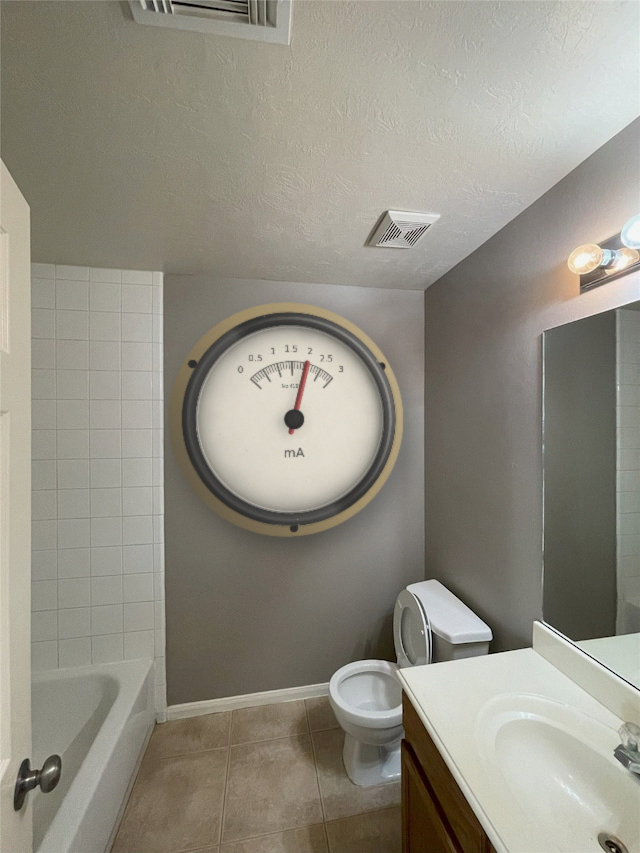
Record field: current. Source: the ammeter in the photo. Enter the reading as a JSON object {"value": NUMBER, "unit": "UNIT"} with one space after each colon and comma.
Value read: {"value": 2, "unit": "mA"}
